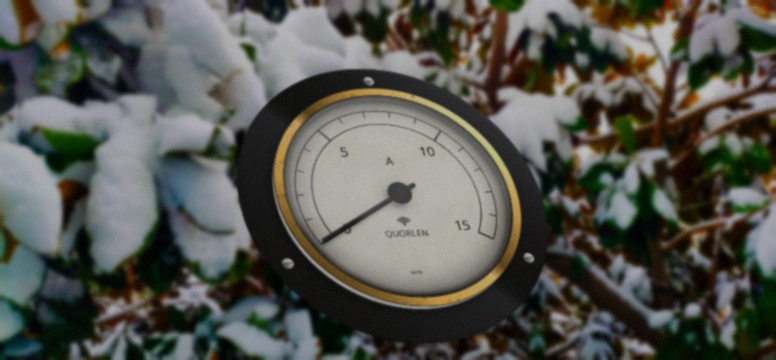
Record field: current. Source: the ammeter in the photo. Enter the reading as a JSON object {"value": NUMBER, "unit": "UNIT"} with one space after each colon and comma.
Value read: {"value": 0, "unit": "A"}
